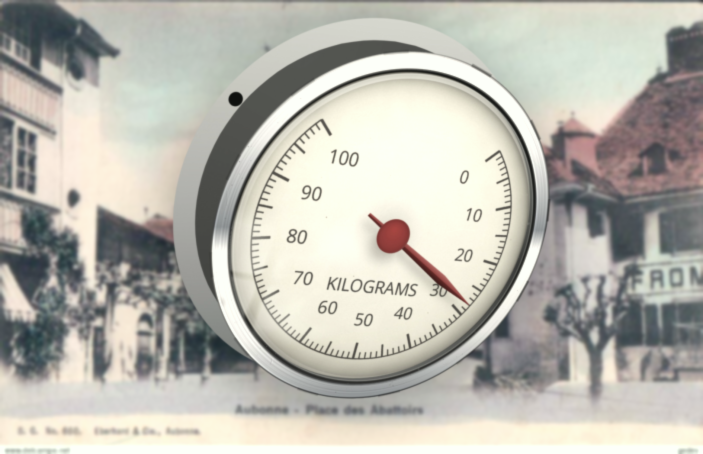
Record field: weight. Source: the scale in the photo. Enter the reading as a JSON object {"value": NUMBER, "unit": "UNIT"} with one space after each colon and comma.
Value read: {"value": 28, "unit": "kg"}
